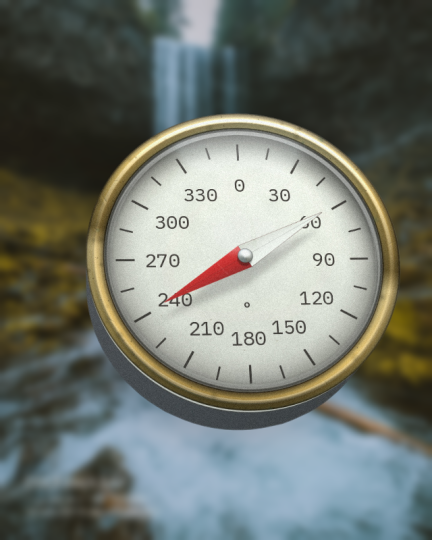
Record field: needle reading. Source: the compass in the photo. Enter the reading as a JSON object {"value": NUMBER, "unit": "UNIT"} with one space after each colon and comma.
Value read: {"value": 240, "unit": "°"}
